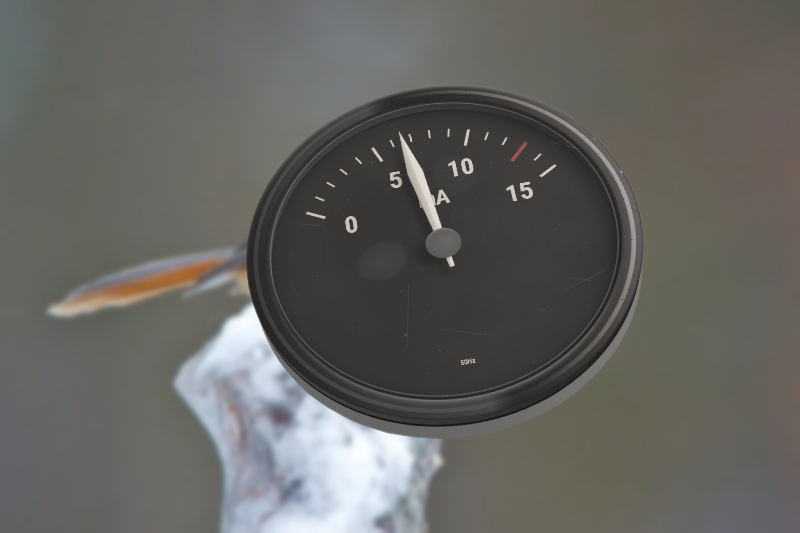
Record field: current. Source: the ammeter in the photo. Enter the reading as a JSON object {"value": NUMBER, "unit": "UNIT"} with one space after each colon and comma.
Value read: {"value": 6.5, "unit": "mA"}
